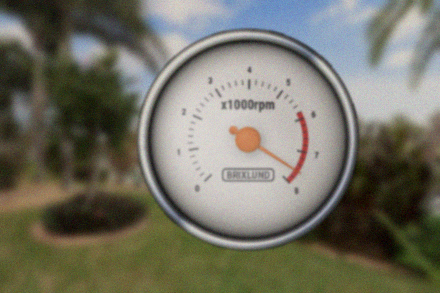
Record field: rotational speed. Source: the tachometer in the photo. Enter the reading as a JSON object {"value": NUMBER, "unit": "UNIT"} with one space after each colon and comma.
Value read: {"value": 7600, "unit": "rpm"}
